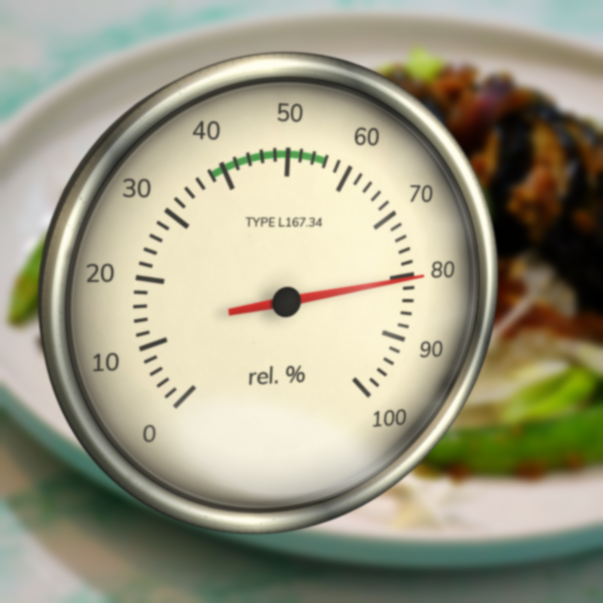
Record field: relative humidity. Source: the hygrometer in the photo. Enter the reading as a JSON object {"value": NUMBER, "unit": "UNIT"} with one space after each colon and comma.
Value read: {"value": 80, "unit": "%"}
